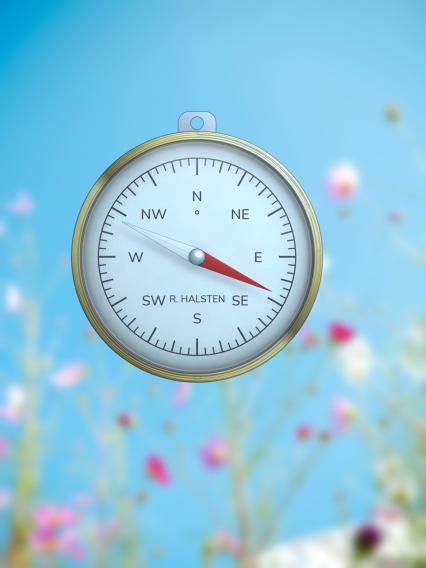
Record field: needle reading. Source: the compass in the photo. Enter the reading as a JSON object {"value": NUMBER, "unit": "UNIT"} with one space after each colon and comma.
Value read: {"value": 115, "unit": "°"}
